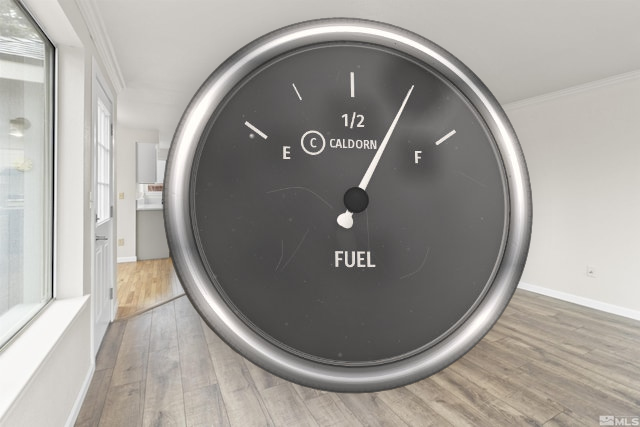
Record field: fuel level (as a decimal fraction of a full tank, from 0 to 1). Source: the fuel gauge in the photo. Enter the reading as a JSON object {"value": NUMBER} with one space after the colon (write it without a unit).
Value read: {"value": 0.75}
